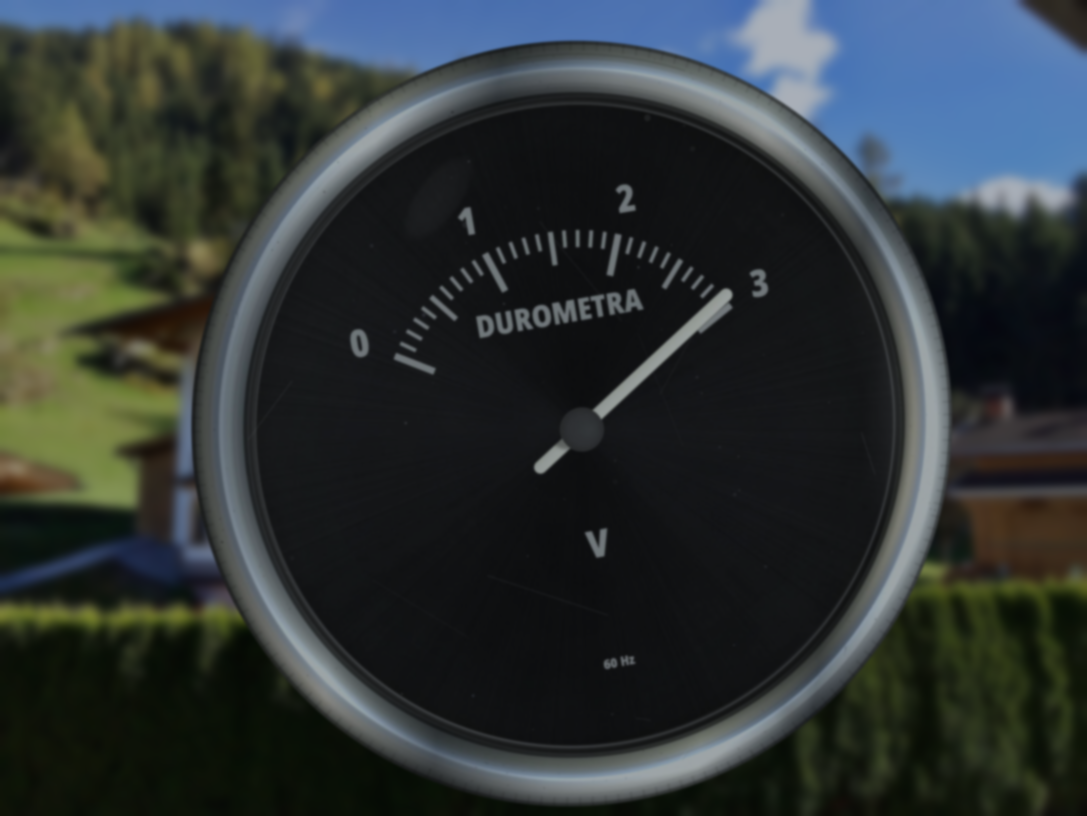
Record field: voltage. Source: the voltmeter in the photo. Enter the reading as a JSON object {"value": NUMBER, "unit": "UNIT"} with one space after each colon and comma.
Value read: {"value": 2.9, "unit": "V"}
